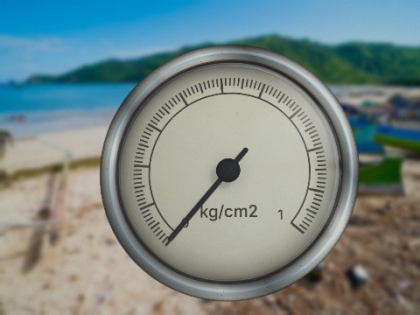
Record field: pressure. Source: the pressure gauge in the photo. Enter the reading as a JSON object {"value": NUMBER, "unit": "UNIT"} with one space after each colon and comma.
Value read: {"value": 0, "unit": "kg/cm²"}
